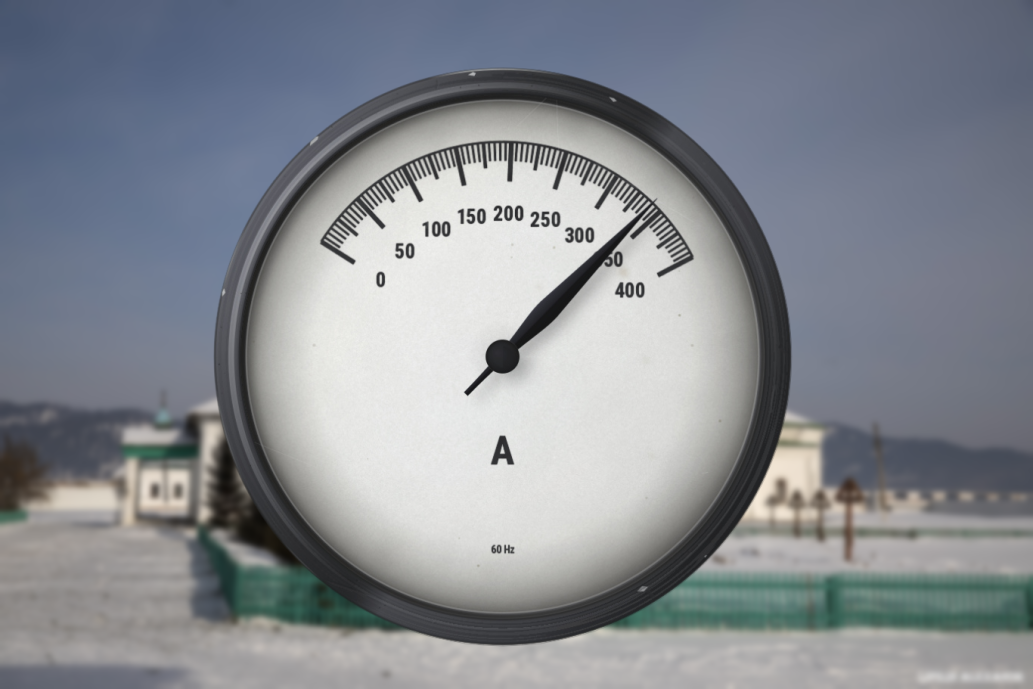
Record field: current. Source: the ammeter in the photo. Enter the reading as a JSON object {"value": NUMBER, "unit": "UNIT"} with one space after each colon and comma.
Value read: {"value": 340, "unit": "A"}
